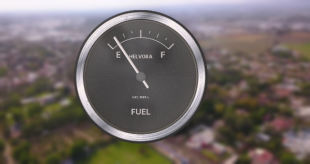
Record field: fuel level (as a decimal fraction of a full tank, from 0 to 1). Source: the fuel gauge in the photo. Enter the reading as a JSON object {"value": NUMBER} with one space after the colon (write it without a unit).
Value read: {"value": 0.125}
